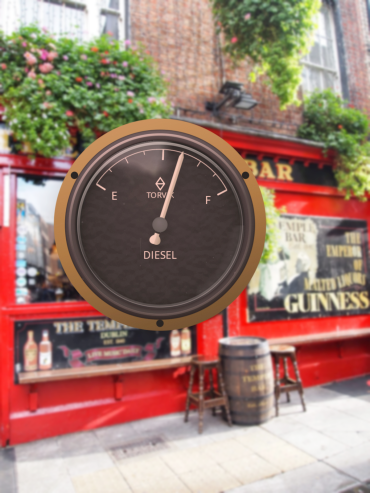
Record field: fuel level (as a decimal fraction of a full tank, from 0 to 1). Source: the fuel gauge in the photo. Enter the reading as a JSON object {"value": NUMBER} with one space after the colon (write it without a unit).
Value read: {"value": 0.625}
